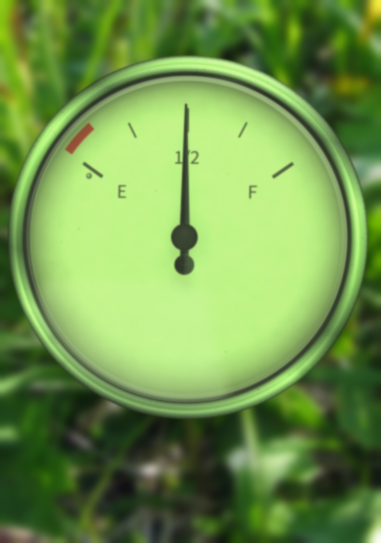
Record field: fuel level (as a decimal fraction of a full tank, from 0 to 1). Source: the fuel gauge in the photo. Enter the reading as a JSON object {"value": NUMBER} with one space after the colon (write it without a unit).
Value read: {"value": 0.5}
